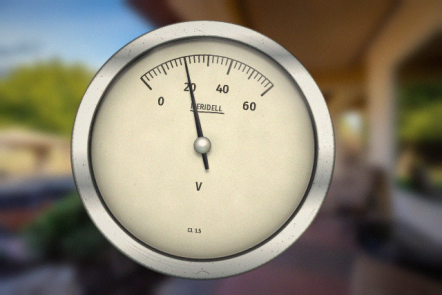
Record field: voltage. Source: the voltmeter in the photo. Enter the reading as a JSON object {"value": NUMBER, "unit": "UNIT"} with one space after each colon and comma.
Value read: {"value": 20, "unit": "V"}
